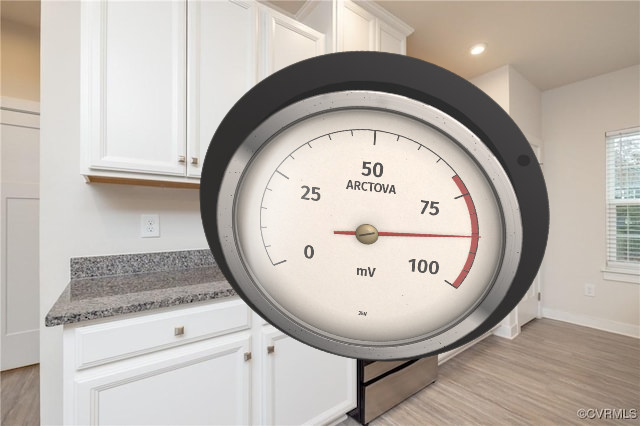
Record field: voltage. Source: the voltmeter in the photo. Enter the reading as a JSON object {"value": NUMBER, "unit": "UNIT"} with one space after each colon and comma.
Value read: {"value": 85, "unit": "mV"}
